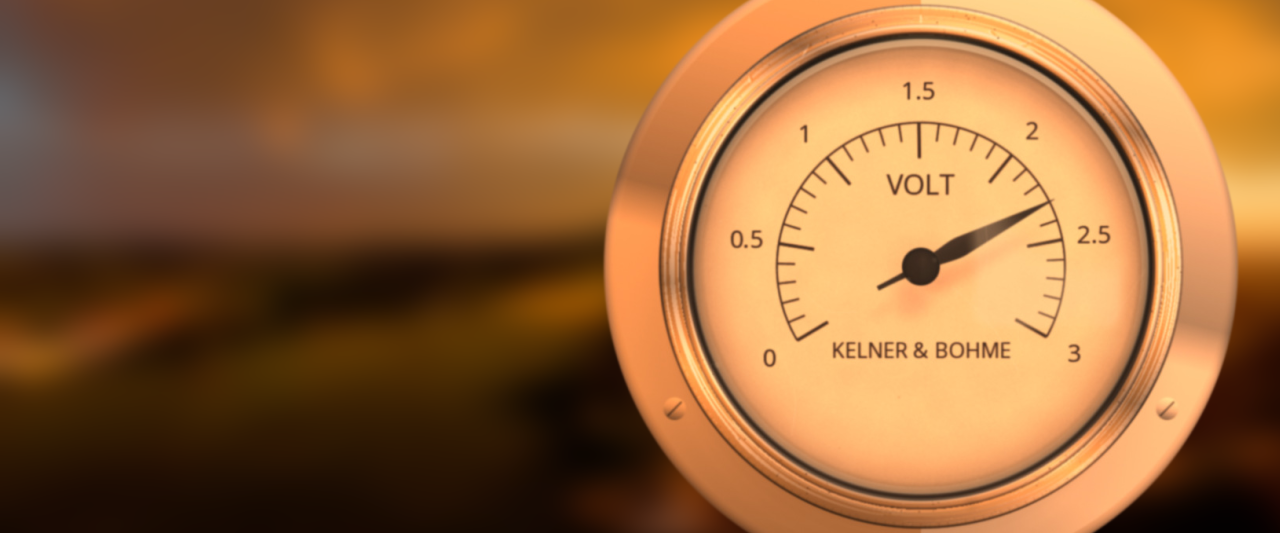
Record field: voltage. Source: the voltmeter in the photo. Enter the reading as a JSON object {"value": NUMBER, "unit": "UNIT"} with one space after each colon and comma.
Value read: {"value": 2.3, "unit": "V"}
